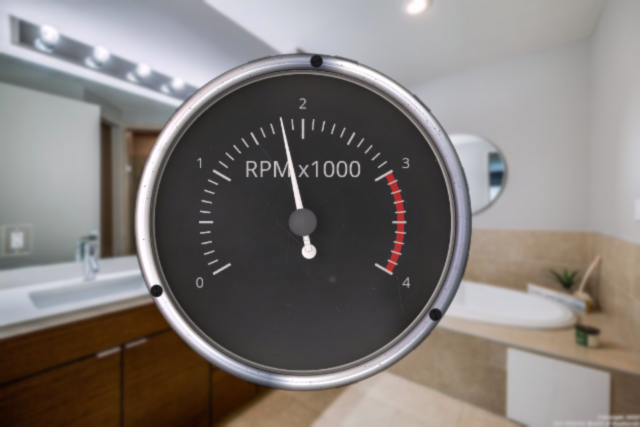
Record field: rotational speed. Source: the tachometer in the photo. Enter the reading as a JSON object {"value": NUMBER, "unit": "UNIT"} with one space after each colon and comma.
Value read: {"value": 1800, "unit": "rpm"}
